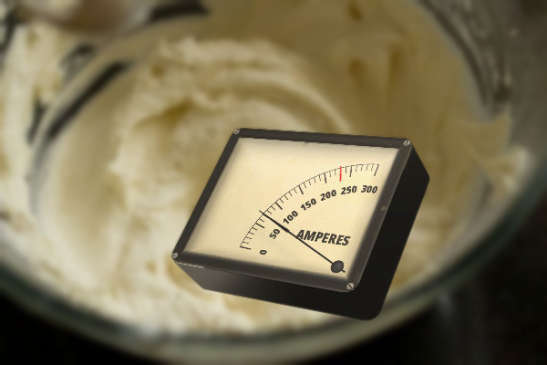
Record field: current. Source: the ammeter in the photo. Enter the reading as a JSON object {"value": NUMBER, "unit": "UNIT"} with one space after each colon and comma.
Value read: {"value": 70, "unit": "A"}
